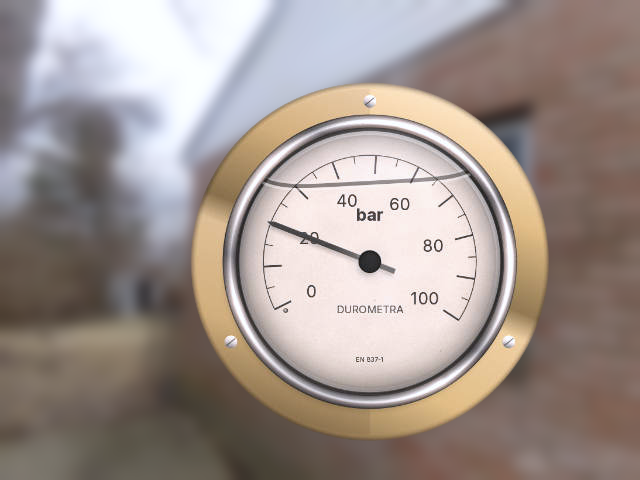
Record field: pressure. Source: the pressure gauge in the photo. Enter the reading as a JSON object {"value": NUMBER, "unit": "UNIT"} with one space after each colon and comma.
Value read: {"value": 20, "unit": "bar"}
